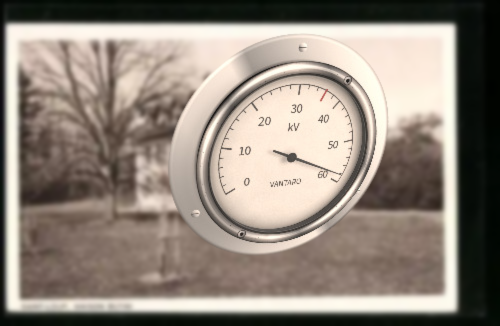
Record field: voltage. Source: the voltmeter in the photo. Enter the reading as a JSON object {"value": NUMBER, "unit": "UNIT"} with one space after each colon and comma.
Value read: {"value": 58, "unit": "kV"}
